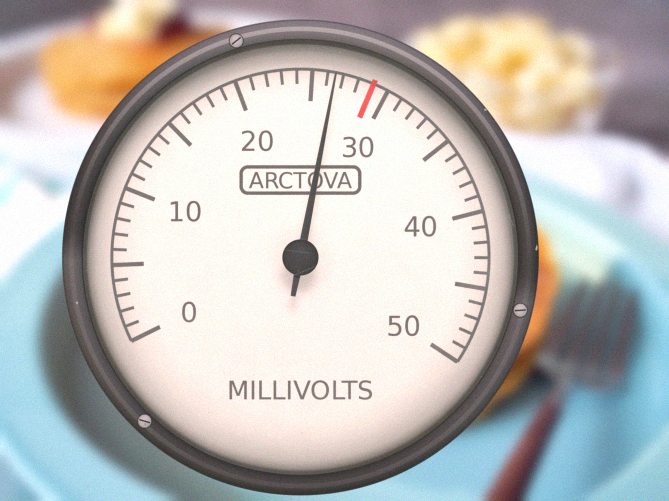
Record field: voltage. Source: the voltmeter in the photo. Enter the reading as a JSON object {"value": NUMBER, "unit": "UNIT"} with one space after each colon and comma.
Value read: {"value": 26.5, "unit": "mV"}
